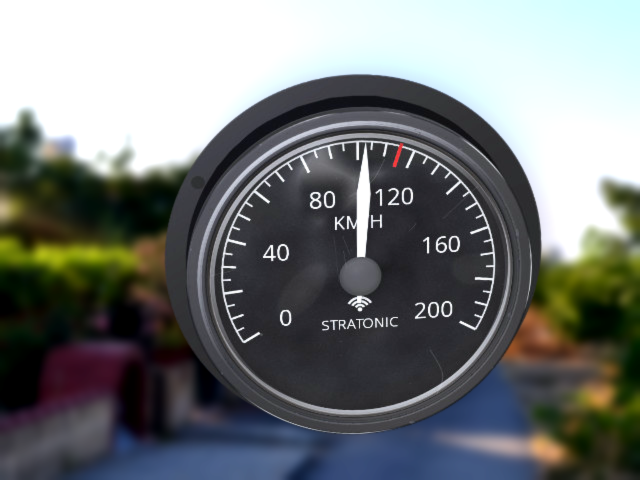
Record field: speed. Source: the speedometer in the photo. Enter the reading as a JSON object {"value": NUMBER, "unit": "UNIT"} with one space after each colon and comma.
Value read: {"value": 102.5, "unit": "km/h"}
